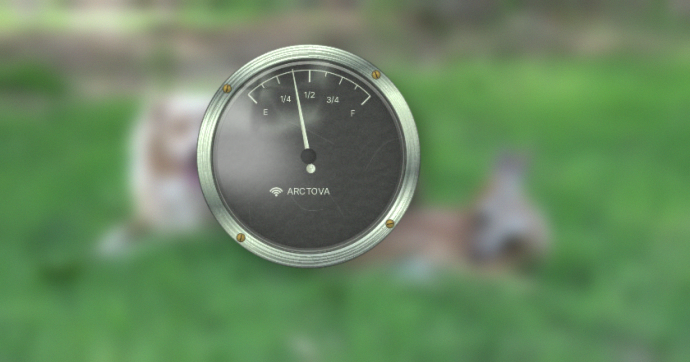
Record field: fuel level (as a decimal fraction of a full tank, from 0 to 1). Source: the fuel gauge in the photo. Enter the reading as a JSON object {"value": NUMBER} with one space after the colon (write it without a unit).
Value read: {"value": 0.375}
